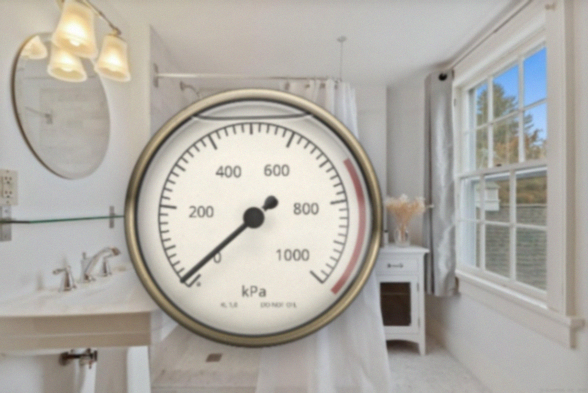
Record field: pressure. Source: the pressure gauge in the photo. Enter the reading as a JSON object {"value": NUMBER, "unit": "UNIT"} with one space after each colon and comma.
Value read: {"value": 20, "unit": "kPa"}
